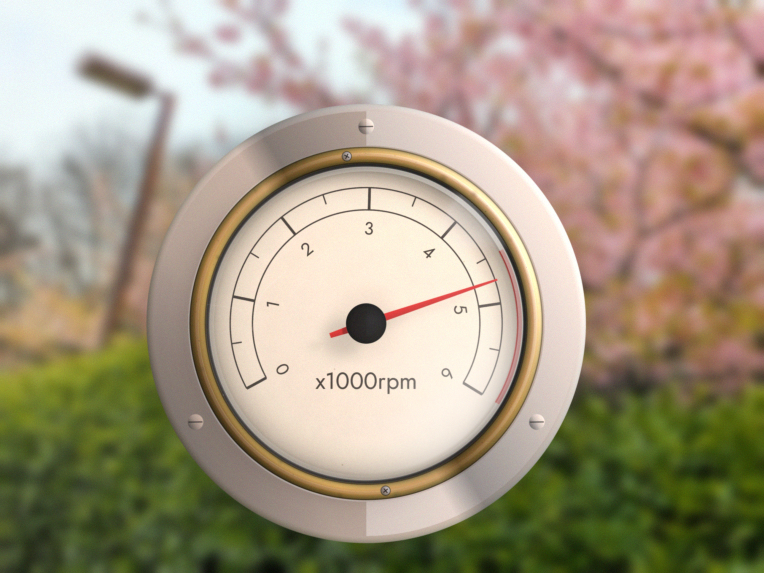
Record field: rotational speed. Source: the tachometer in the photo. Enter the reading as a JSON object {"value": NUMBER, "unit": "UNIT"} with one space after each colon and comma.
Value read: {"value": 4750, "unit": "rpm"}
